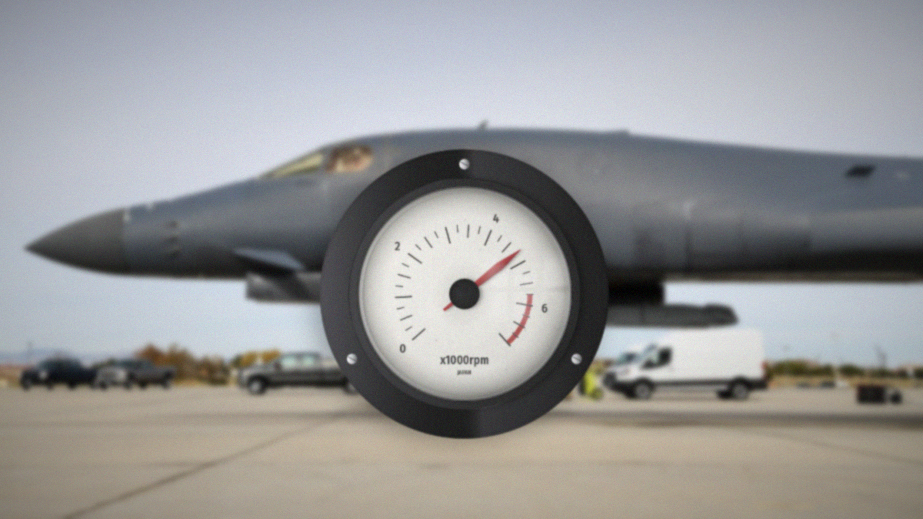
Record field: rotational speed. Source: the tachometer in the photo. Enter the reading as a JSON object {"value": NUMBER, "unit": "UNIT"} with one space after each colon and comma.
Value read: {"value": 4750, "unit": "rpm"}
